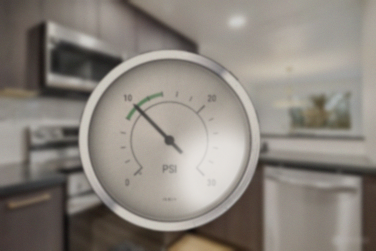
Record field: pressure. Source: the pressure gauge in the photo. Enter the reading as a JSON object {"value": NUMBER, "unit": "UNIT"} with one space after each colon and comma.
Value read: {"value": 10, "unit": "psi"}
